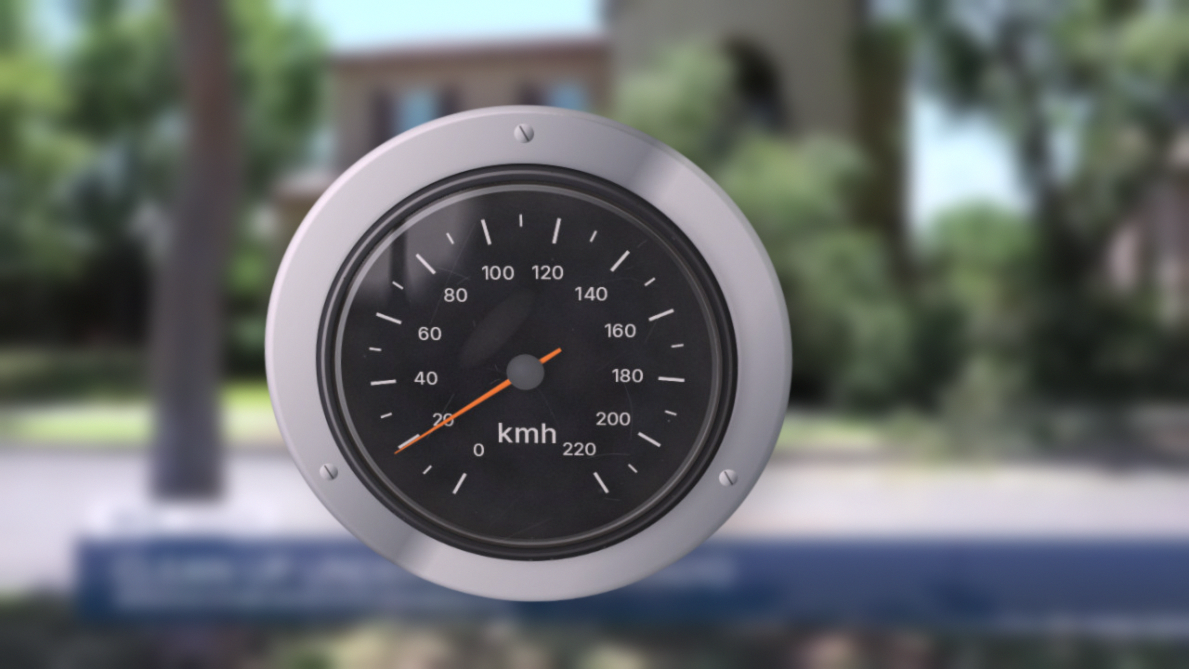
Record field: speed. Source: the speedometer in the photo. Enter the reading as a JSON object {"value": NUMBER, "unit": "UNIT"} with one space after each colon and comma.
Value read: {"value": 20, "unit": "km/h"}
